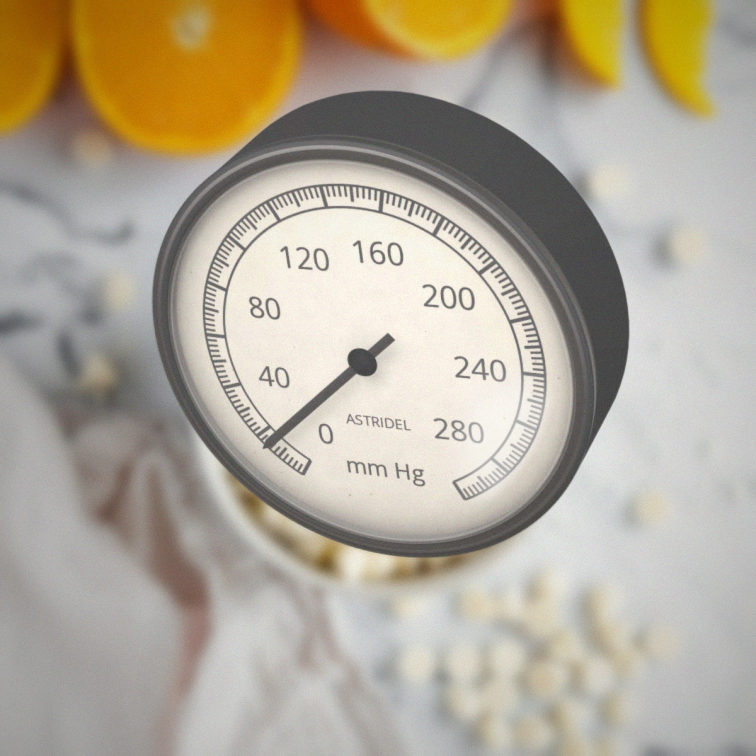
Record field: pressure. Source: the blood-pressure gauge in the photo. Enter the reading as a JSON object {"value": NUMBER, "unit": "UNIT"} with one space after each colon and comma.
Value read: {"value": 16, "unit": "mmHg"}
